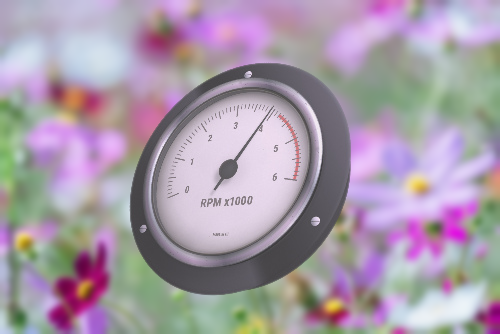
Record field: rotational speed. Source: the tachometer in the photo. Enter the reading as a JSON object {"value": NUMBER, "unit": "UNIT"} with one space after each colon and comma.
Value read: {"value": 4000, "unit": "rpm"}
